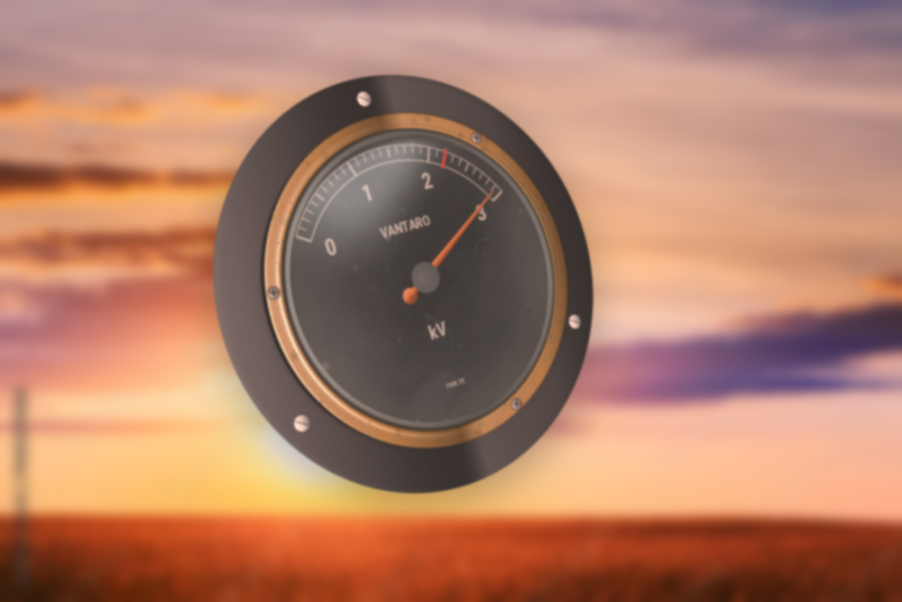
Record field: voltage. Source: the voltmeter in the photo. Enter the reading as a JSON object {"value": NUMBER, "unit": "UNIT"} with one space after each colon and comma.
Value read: {"value": 2.9, "unit": "kV"}
